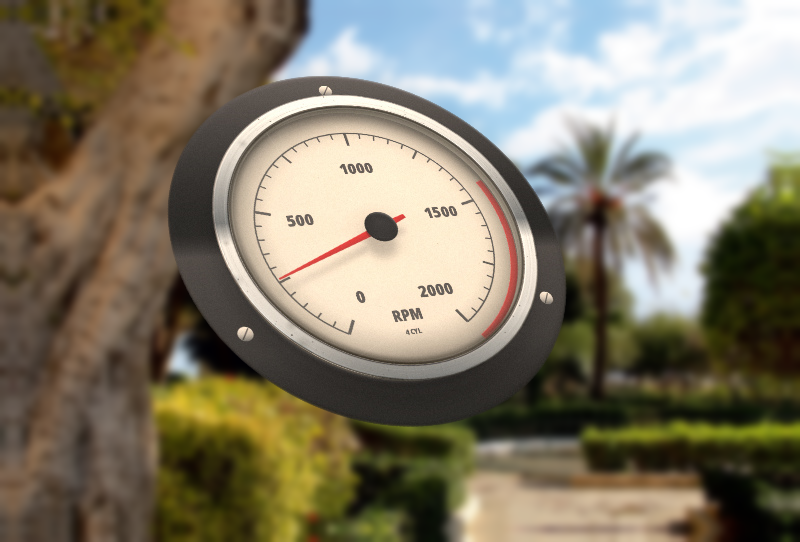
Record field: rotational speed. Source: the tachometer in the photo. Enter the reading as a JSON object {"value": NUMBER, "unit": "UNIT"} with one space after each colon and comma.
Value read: {"value": 250, "unit": "rpm"}
